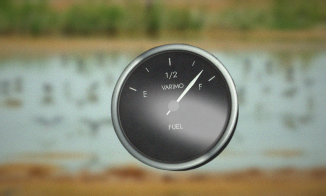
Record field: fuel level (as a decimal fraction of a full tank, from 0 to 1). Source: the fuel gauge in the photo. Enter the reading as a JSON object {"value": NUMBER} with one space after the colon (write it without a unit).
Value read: {"value": 0.875}
